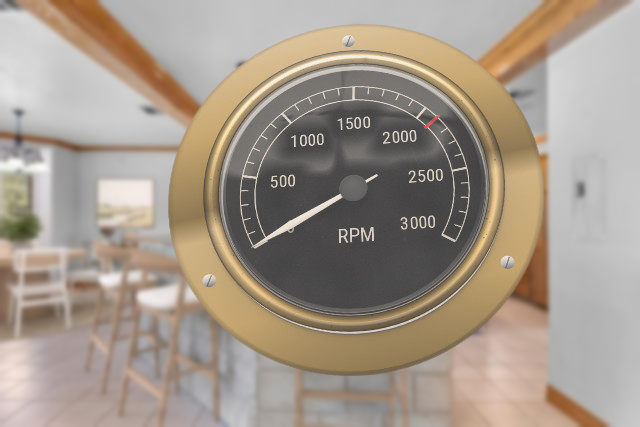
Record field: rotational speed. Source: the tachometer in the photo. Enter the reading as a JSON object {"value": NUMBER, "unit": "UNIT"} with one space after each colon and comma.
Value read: {"value": 0, "unit": "rpm"}
